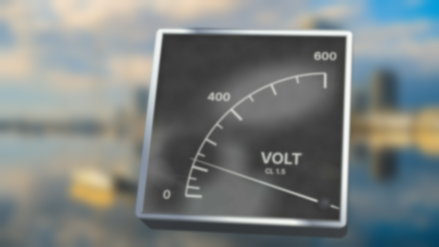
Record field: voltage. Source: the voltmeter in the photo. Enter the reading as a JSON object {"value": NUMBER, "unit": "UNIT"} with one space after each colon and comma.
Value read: {"value": 225, "unit": "V"}
